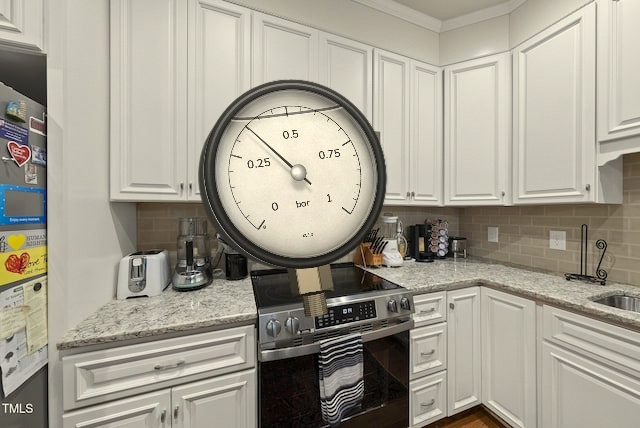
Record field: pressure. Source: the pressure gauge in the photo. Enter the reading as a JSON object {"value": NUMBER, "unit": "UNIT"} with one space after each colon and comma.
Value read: {"value": 0.35, "unit": "bar"}
